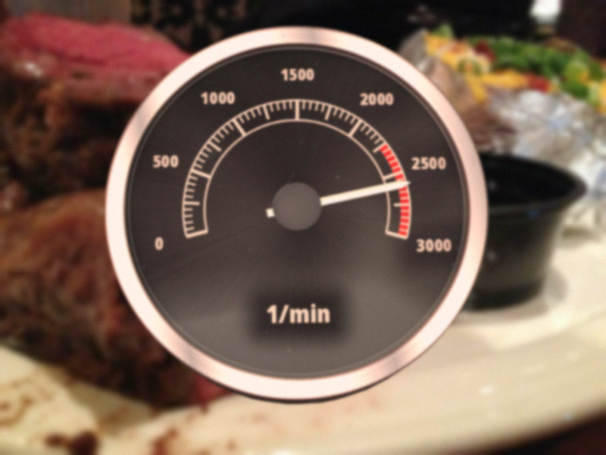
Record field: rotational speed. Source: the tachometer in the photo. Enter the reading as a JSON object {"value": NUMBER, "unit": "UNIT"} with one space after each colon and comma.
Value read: {"value": 2600, "unit": "rpm"}
